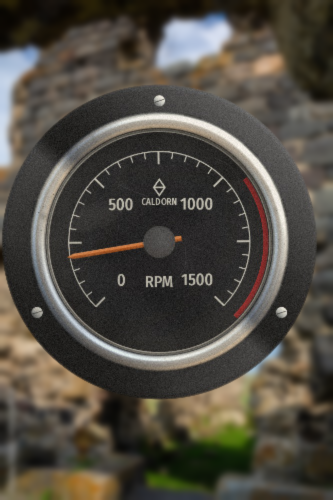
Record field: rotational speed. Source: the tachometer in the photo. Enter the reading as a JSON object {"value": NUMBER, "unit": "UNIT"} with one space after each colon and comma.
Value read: {"value": 200, "unit": "rpm"}
